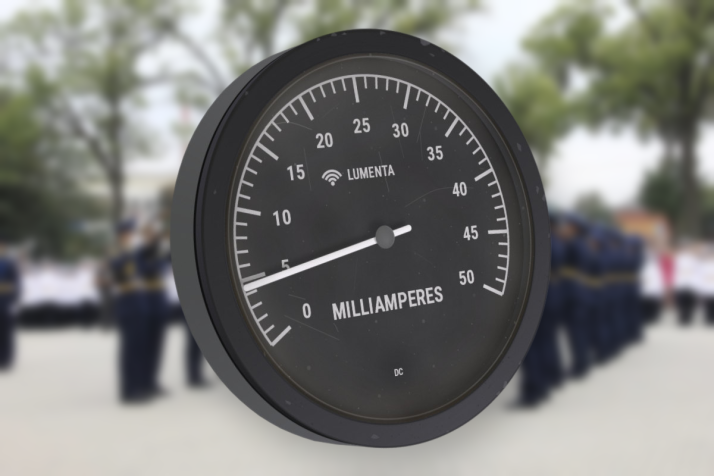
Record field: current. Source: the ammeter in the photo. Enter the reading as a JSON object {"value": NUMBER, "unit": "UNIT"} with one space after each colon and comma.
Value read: {"value": 4.5, "unit": "mA"}
